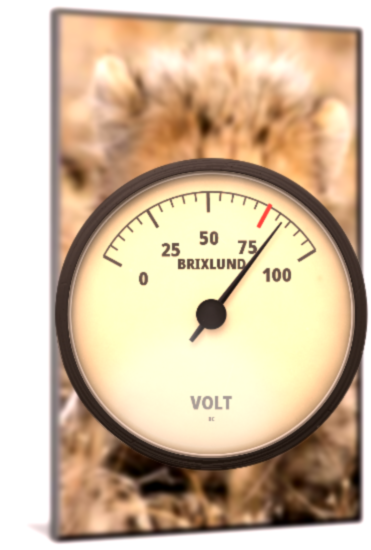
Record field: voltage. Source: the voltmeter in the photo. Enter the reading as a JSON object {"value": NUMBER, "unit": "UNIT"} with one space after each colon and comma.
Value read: {"value": 82.5, "unit": "V"}
